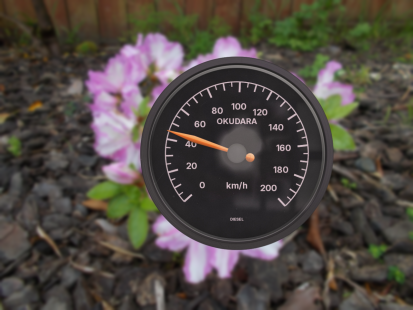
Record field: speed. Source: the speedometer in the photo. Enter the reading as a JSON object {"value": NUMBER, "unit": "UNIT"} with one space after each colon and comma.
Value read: {"value": 45, "unit": "km/h"}
